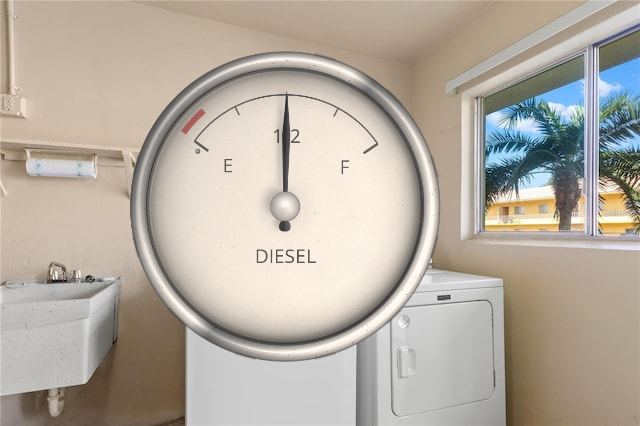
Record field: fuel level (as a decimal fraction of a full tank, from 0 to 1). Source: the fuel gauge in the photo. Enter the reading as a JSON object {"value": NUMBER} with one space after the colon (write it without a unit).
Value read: {"value": 0.5}
